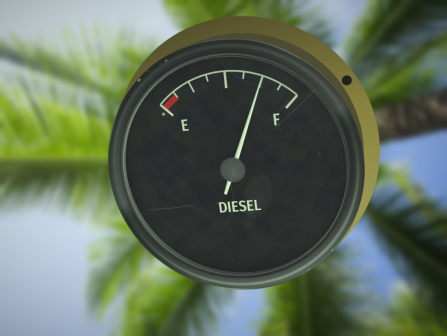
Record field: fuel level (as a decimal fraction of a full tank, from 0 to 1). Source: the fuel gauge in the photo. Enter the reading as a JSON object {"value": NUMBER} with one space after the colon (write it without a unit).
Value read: {"value": 0.75}
